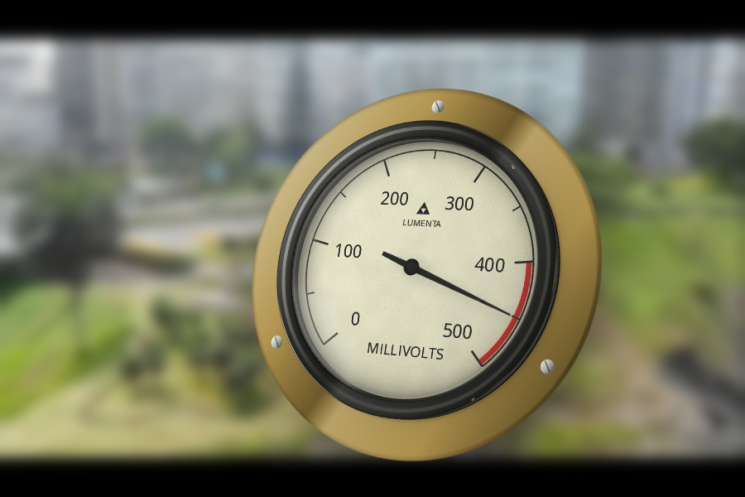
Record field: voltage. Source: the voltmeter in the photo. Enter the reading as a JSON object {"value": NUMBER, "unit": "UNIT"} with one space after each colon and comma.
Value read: {"value": 450, "unit": "mV"}
